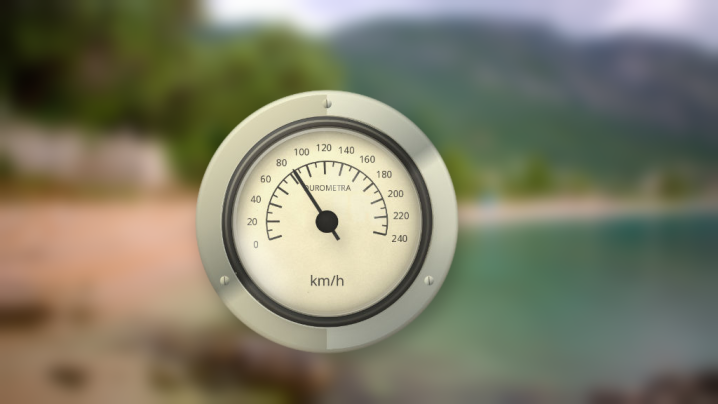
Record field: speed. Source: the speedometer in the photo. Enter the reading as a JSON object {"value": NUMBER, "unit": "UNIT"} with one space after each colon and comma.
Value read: {"value": 85, "unit": "km/h"}
